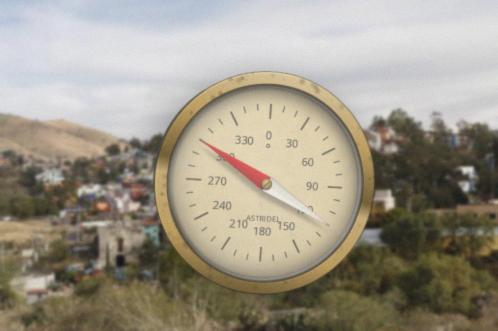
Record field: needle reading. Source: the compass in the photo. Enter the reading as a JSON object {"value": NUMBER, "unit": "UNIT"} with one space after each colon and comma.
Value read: {"value": 300, "unit": "°"}
